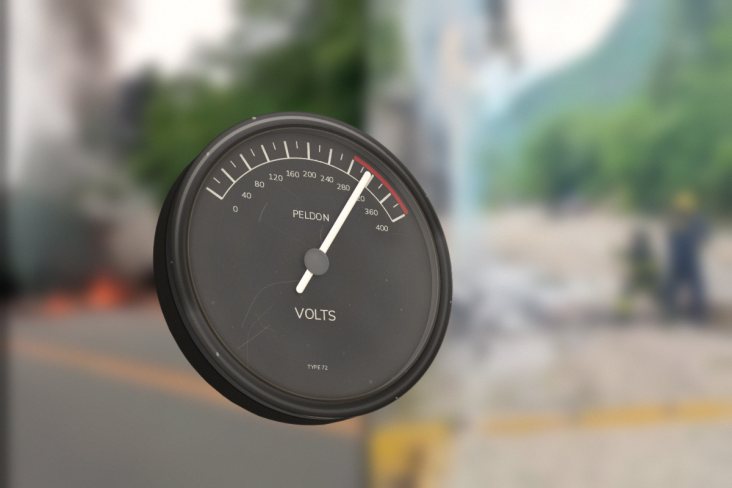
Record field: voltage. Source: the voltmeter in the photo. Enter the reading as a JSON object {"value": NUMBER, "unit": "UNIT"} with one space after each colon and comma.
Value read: {"value": 310, "unit": "V"}
